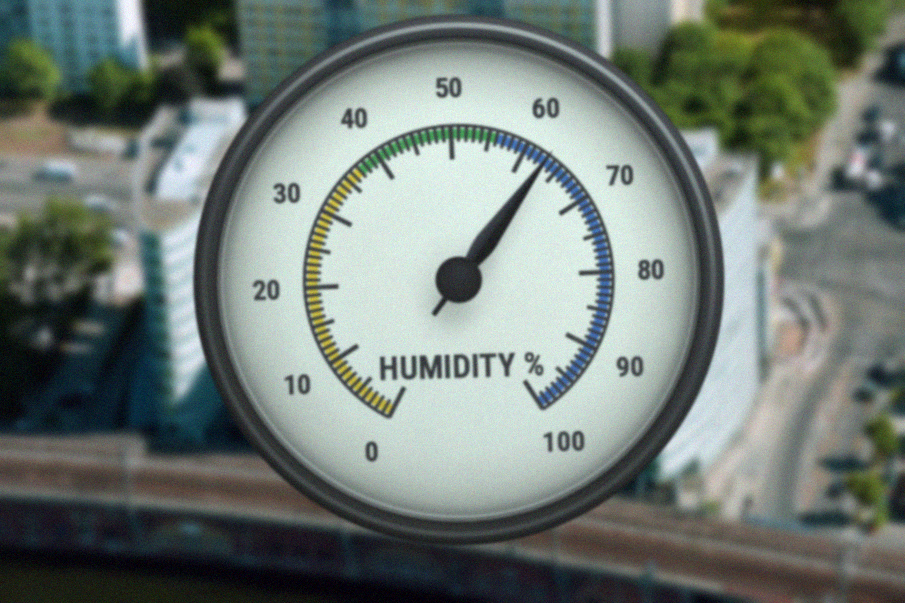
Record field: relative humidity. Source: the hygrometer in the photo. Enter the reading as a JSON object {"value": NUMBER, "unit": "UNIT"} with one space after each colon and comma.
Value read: {"value": 63, "unit": "%"}
